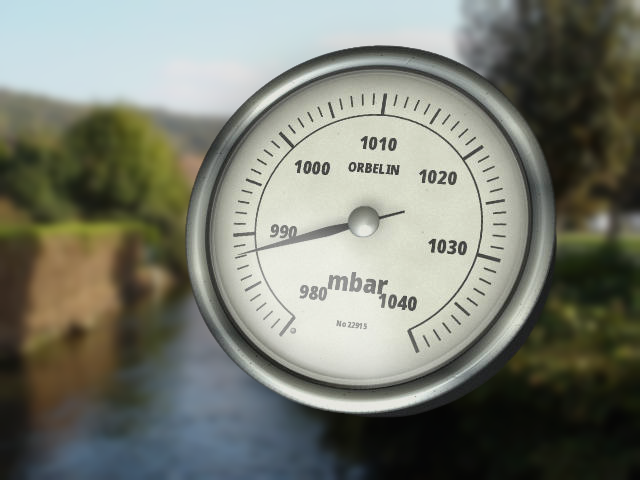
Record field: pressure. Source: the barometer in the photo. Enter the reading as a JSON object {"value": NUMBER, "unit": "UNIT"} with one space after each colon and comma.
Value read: {"value": 988, "unit": "mbar"}
